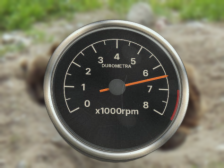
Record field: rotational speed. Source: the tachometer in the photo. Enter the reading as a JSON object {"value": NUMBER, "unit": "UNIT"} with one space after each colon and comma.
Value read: {"value": 6500, "unit": "rpm"}
